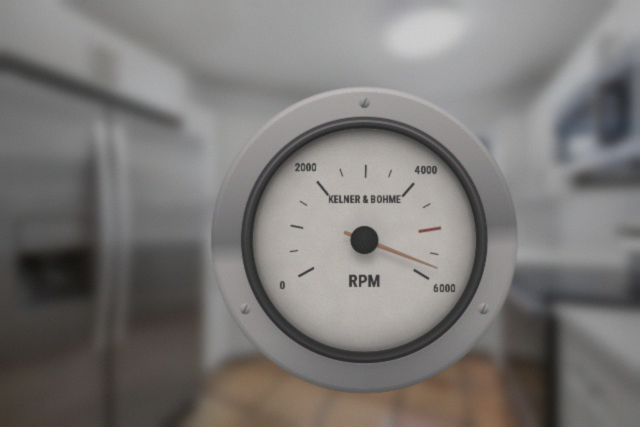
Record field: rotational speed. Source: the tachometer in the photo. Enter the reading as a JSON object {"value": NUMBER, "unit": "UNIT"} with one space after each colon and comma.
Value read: {"value": 5750, "unit": "rpm"}
